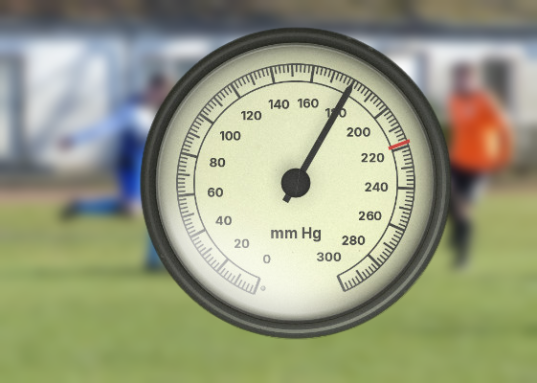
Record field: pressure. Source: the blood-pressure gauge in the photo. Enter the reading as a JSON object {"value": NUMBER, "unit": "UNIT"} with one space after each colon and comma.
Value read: {"value": 180, "unit": "mmHg"}
